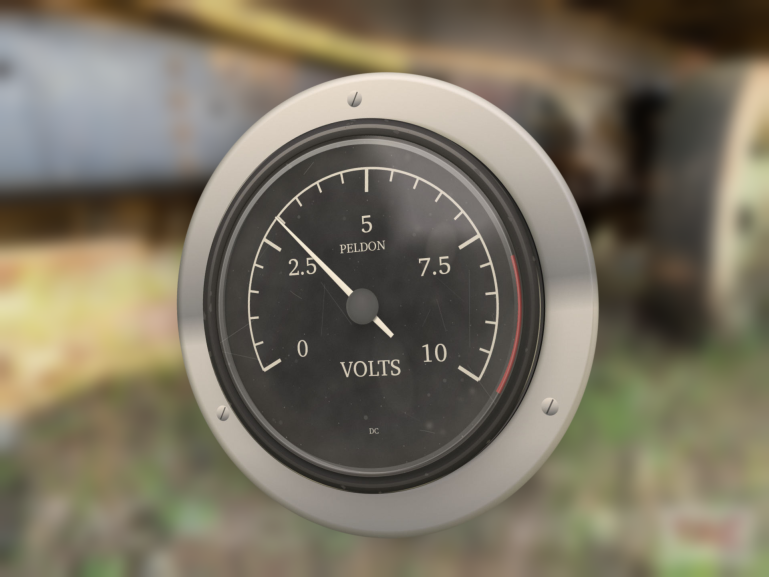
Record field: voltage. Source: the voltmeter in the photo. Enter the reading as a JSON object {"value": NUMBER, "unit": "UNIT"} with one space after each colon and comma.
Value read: {"value": 3, "unit": "V"}
